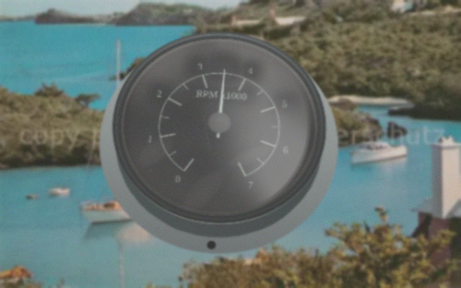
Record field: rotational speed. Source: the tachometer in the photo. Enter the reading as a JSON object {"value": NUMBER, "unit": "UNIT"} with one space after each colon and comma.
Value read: {"value": 3500, "unit": "rpm"}
